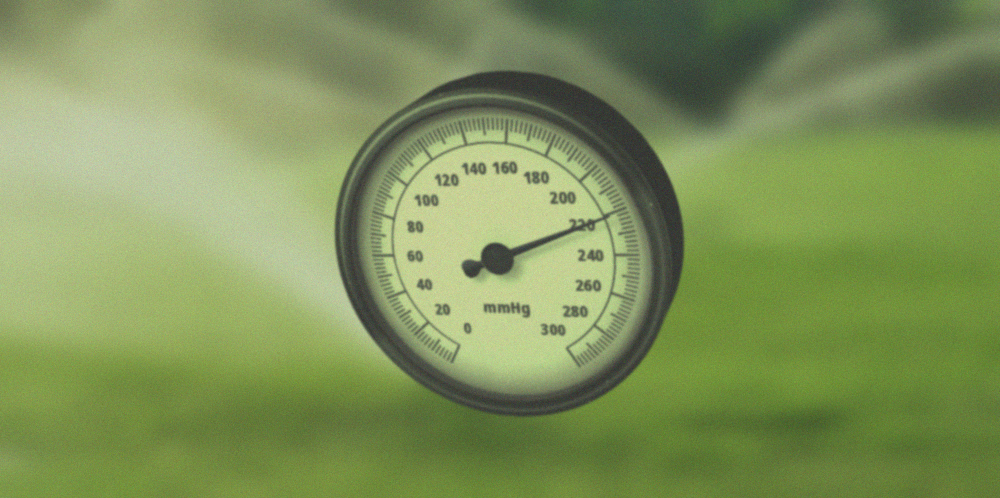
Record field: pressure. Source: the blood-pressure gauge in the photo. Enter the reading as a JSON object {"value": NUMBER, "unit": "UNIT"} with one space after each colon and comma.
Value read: {"value": 220, "unit": "mmHg"}
